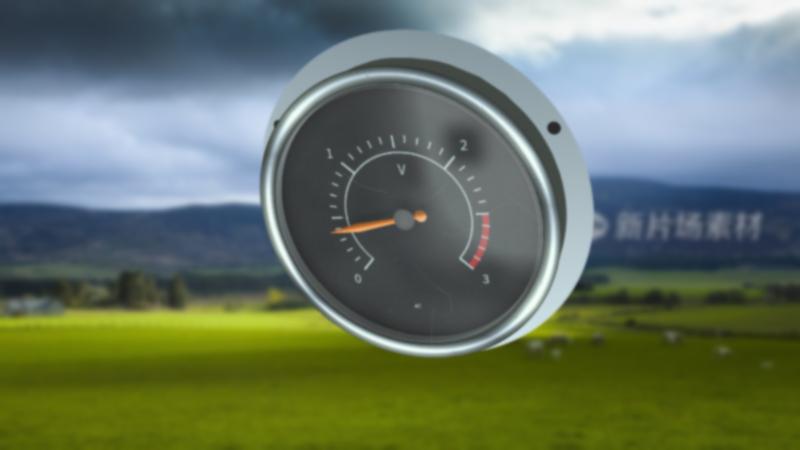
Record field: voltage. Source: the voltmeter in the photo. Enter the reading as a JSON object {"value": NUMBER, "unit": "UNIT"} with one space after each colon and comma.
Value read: {"value": 0.4, "unit": "V"}
